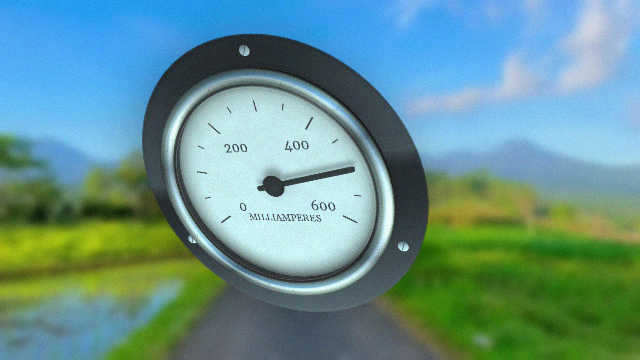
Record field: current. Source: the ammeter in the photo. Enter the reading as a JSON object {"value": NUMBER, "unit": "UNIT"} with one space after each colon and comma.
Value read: {"value": 500, "unit": "mA"}
